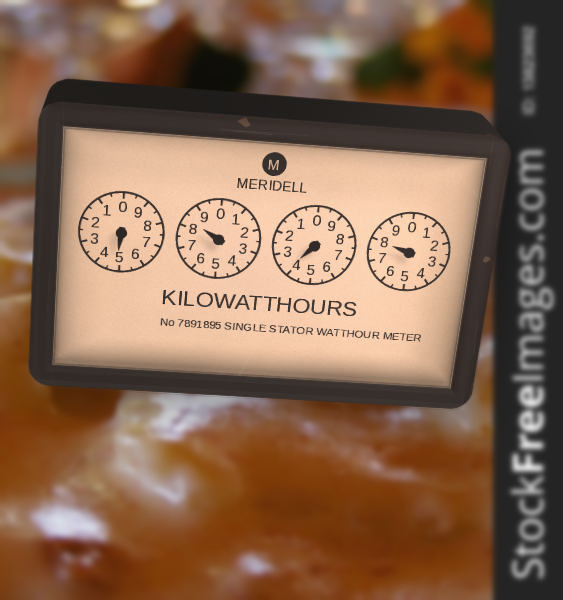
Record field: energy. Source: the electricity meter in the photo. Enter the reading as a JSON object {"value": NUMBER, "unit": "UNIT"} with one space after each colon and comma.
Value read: {"value": 4838, "unit": "kWh"}
